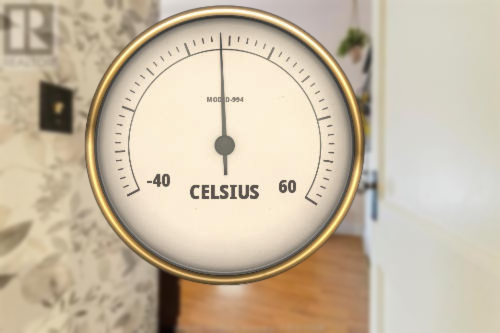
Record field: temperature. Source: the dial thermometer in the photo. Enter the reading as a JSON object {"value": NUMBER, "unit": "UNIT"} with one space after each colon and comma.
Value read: {"value": 8, "unit": "°C"}
